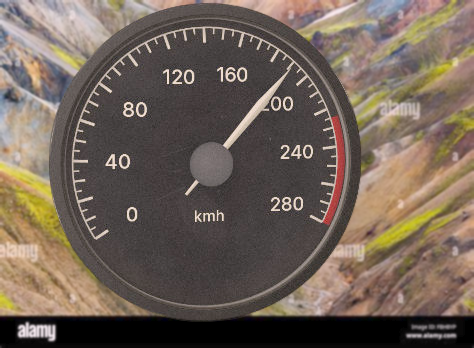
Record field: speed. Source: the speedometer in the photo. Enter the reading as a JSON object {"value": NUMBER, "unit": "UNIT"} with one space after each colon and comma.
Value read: {"value": 190, "unit": "km/h"}
